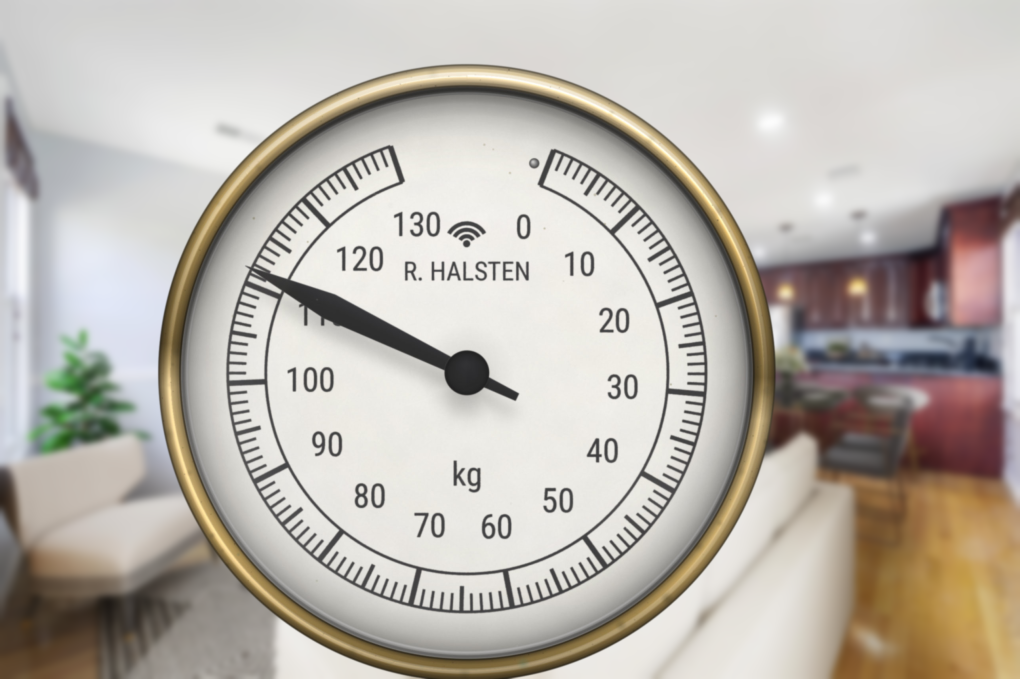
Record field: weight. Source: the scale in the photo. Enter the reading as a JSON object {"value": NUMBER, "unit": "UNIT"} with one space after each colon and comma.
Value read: {"value": 111.5, "unit": "kg"}
